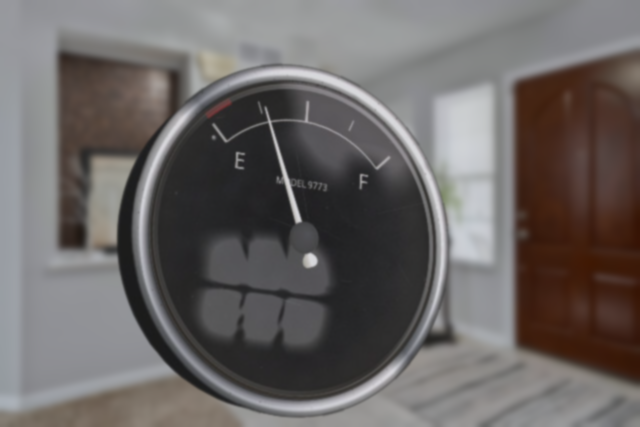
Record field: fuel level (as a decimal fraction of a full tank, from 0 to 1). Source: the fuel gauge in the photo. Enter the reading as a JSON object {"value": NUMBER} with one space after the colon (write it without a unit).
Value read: {"value": 0.25}
